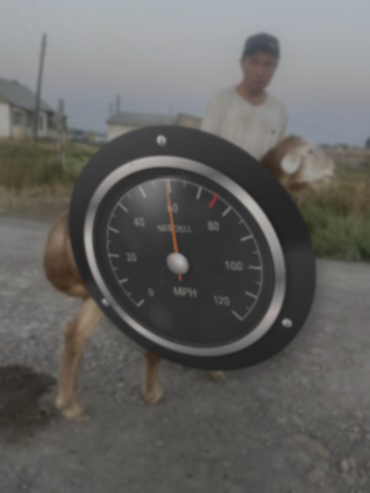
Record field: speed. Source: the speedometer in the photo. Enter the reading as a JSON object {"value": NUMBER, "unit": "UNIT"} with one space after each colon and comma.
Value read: {"value": 60, "unit": "mph"}
